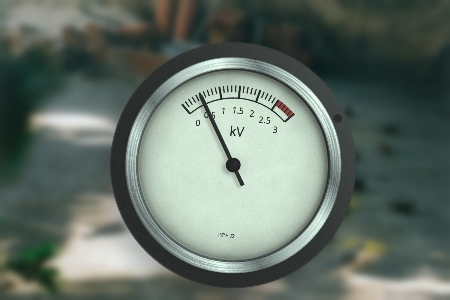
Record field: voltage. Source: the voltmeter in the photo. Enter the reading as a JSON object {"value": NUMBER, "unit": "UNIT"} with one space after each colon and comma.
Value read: {"value": 0.5, "unit": "kV"}
